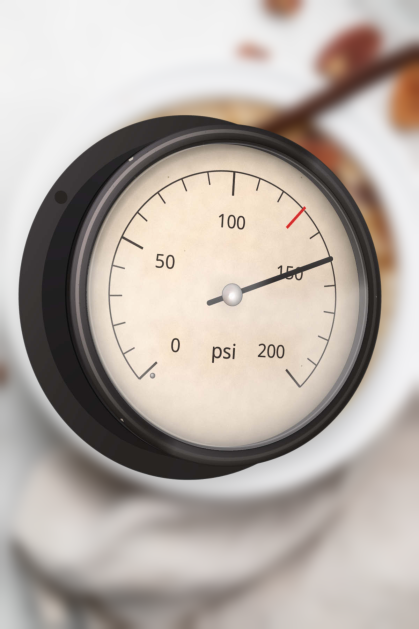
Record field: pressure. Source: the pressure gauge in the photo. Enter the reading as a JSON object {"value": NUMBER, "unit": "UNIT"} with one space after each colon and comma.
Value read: {"value": 150, "unit": "psi"}
